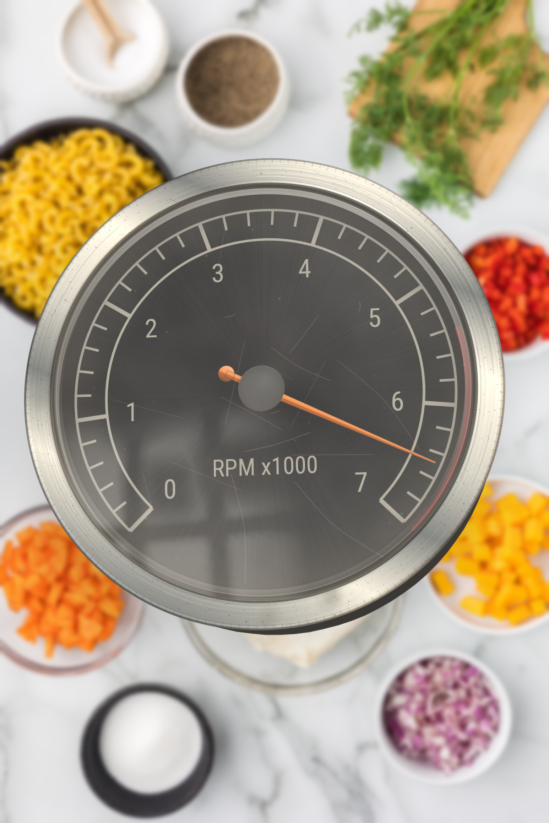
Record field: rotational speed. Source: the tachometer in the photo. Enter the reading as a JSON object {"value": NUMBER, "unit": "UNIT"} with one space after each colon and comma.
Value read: {"value": 6500, "unit": "rpm"}
